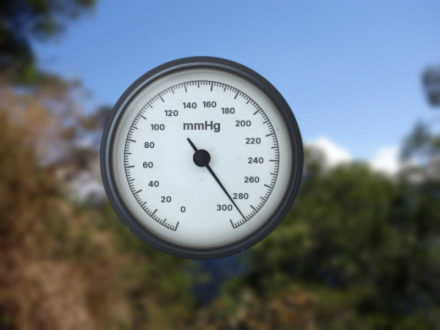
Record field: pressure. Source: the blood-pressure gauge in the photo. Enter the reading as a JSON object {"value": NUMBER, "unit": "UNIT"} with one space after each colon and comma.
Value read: {"value": 290, "unit": "mmHg"}
